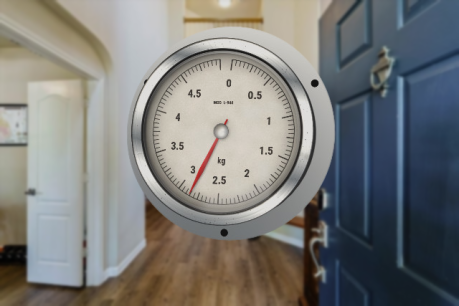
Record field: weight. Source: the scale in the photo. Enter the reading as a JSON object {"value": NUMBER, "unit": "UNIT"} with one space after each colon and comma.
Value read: {"value": 2.85, "unit": "kg"}
